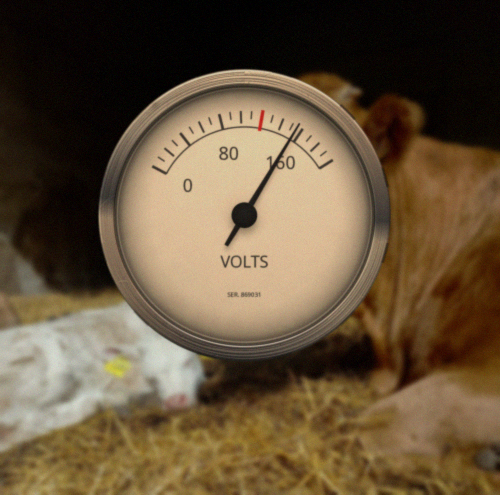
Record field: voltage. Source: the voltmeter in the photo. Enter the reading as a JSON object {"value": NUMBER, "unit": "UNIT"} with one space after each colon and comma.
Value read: {"value": 155, "unit": "V"}
